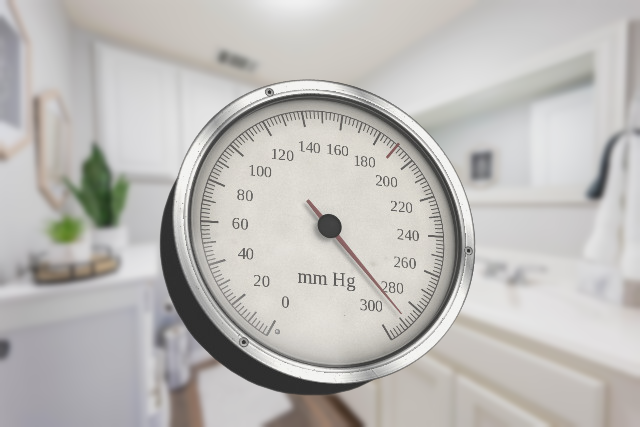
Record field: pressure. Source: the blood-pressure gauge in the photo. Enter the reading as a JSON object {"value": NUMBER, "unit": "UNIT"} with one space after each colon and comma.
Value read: {"value": 290, "unit": "mmHg"}
